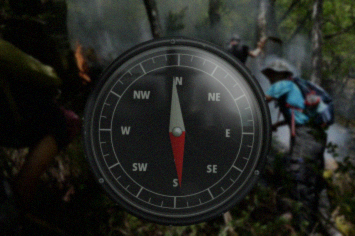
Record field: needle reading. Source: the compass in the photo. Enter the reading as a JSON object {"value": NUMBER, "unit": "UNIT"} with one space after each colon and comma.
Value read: {"value": 175, "unit": "°"}
